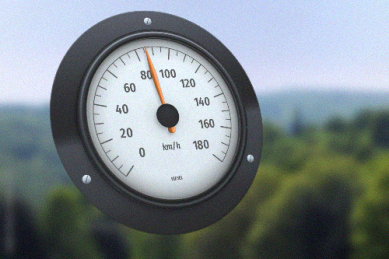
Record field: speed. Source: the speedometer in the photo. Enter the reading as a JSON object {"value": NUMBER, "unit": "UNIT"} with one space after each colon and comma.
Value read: {"value": 85, "unit": "km/h"}
